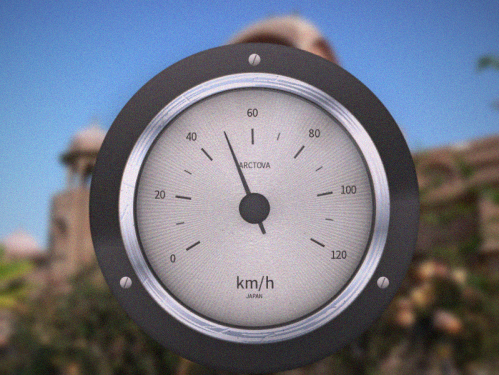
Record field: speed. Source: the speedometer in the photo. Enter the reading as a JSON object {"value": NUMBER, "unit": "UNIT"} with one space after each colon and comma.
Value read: {"value": 50, "unit": "km/h"}
